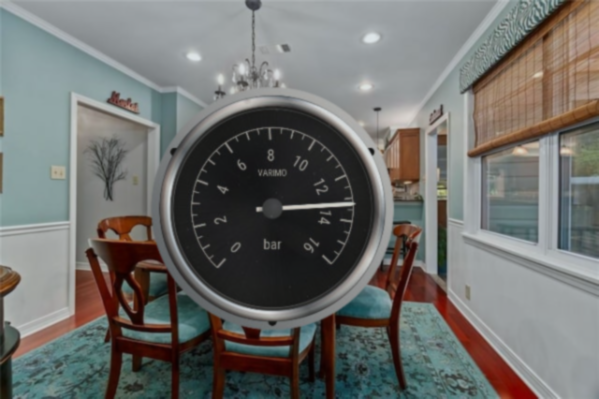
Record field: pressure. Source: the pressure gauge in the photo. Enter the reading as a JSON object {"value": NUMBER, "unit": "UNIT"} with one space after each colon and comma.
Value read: {"value": 13.25, "unit": "bar"}
